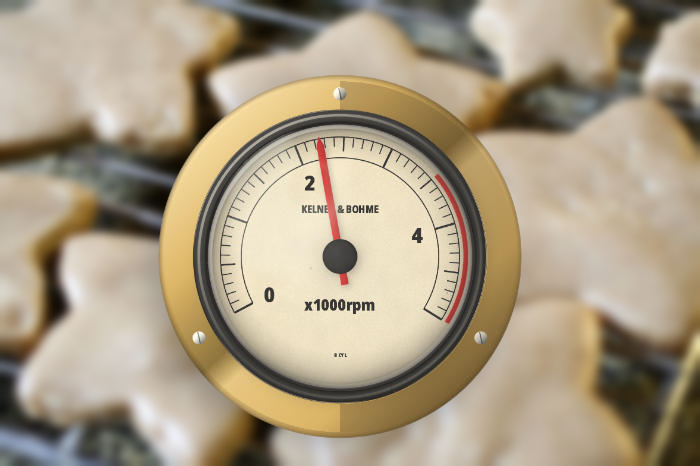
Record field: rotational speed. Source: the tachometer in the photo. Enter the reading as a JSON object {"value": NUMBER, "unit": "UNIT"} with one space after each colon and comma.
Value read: {"value": 2250, "unit": "rpm"}
